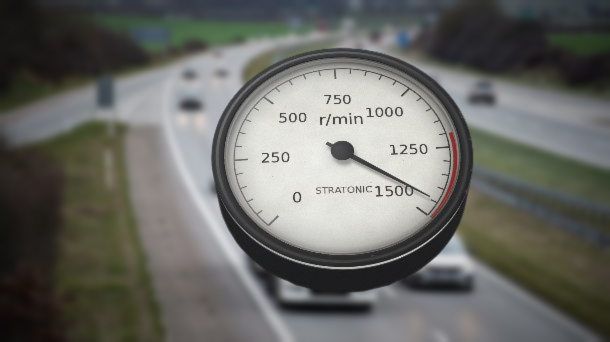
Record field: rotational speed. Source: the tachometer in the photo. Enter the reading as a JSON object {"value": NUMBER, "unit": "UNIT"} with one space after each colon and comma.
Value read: {"value": 1450, "unit": "rpm"}
